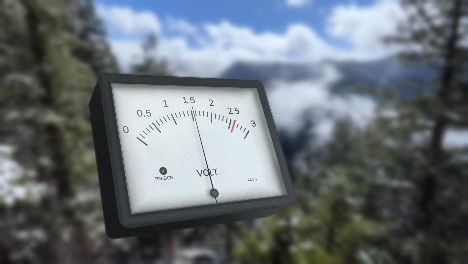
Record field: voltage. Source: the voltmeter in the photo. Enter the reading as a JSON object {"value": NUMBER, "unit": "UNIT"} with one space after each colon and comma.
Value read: {"value": 1.5, "unit": "V"}
